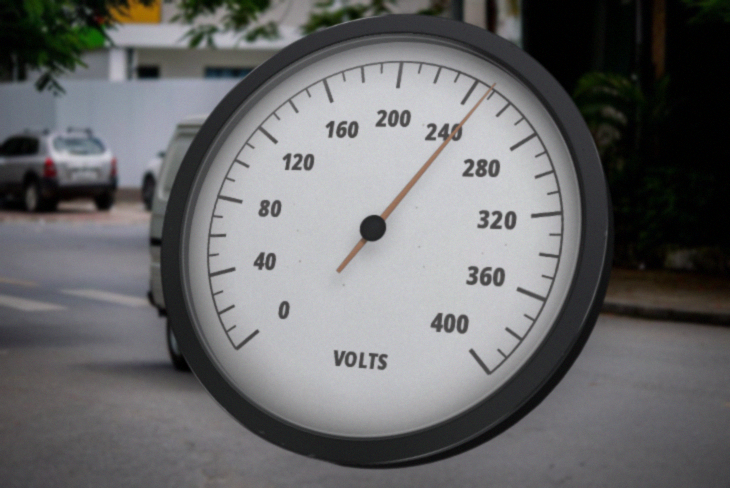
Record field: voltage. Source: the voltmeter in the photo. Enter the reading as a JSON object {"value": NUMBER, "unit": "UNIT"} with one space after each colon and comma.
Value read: {"value": 250, "unit": "V"}
